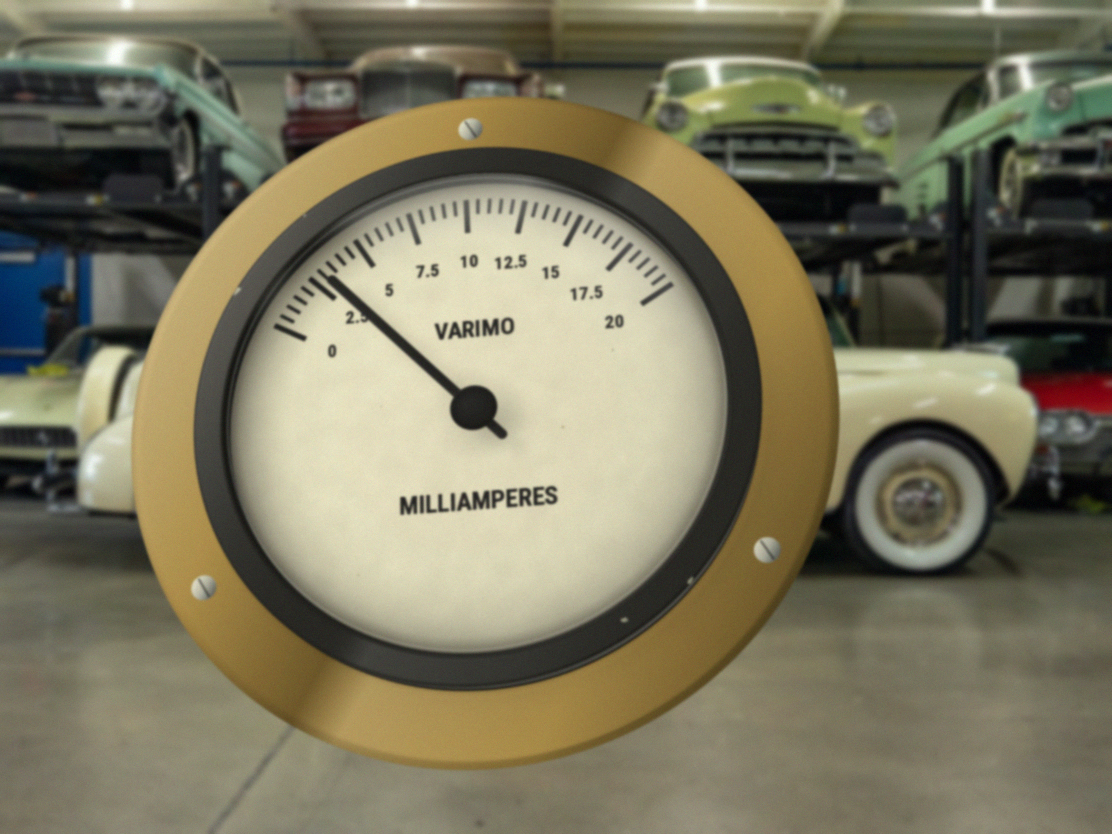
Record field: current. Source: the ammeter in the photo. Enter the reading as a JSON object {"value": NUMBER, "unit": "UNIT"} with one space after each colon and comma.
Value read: {"value": 3, "unit": "mA"}
